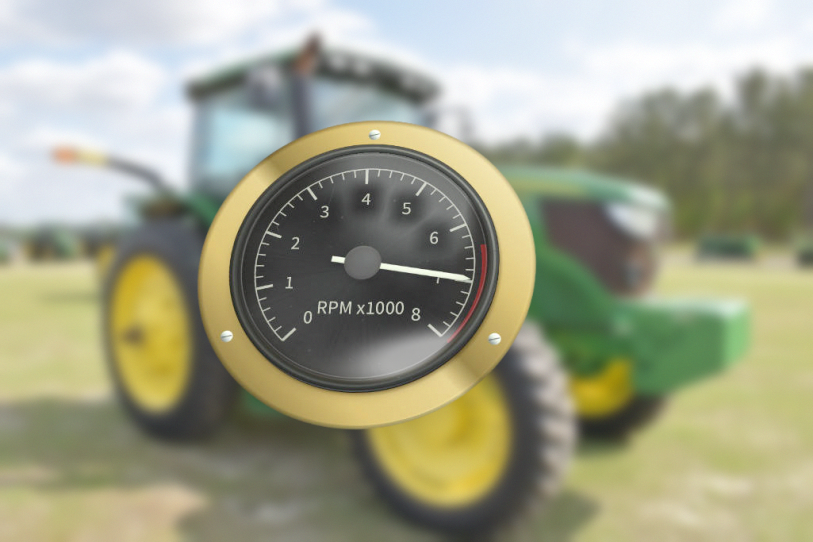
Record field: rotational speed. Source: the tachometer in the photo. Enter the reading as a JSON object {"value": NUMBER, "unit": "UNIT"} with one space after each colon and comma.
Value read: {"value": 7000, "unit": "rpm"}
